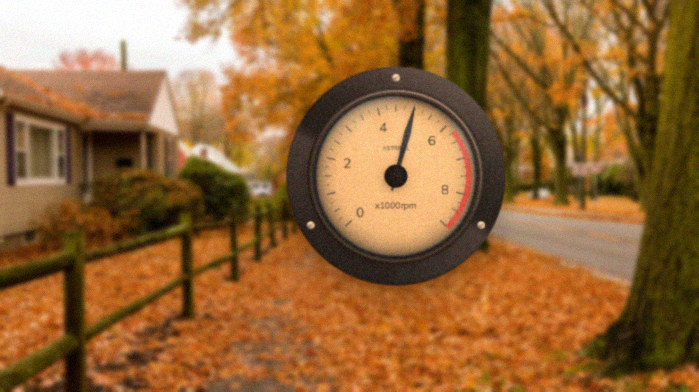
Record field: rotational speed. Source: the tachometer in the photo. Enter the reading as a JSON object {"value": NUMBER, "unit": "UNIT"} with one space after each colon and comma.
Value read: {"value": 5000, "unit": "rpm"}
